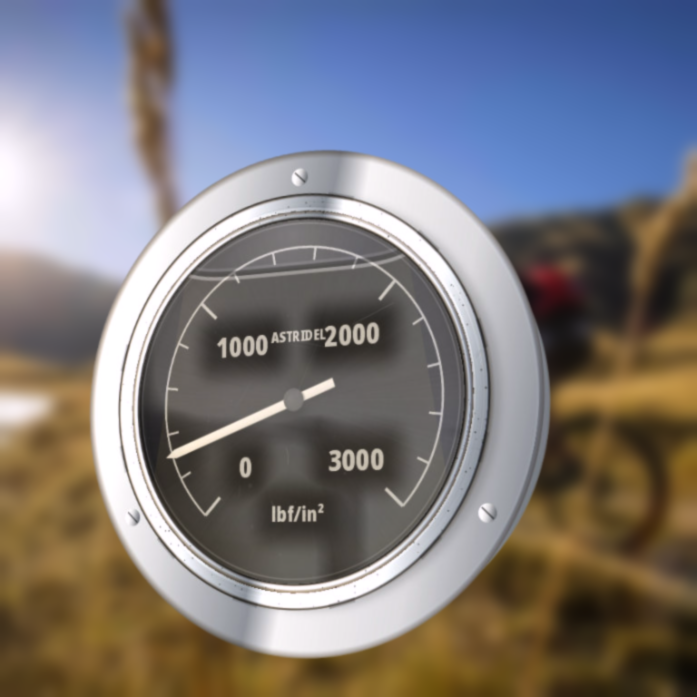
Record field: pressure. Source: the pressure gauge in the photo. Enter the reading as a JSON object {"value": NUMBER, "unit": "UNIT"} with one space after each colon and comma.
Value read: {"value": 300, "unit": "psi"}
